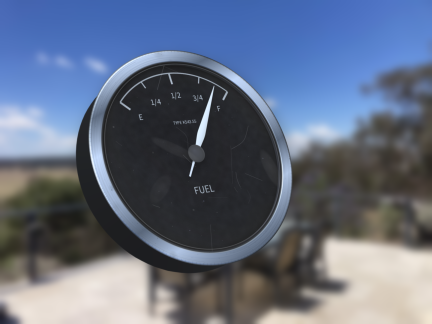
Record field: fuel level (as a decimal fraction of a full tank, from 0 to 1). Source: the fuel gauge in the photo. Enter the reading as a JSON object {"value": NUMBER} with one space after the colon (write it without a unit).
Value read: {"value": 0.875}
